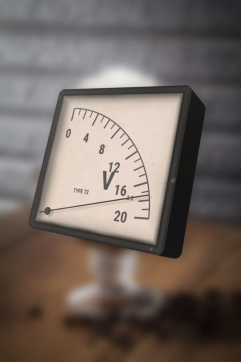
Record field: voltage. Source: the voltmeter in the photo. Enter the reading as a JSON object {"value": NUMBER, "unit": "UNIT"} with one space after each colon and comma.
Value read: {"value": 17.5, "unit": "V"}
